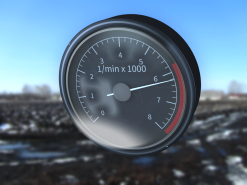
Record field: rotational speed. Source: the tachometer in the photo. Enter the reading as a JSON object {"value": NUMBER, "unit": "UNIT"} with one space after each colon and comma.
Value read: {"value": 6200, "unit": "rpm"}
